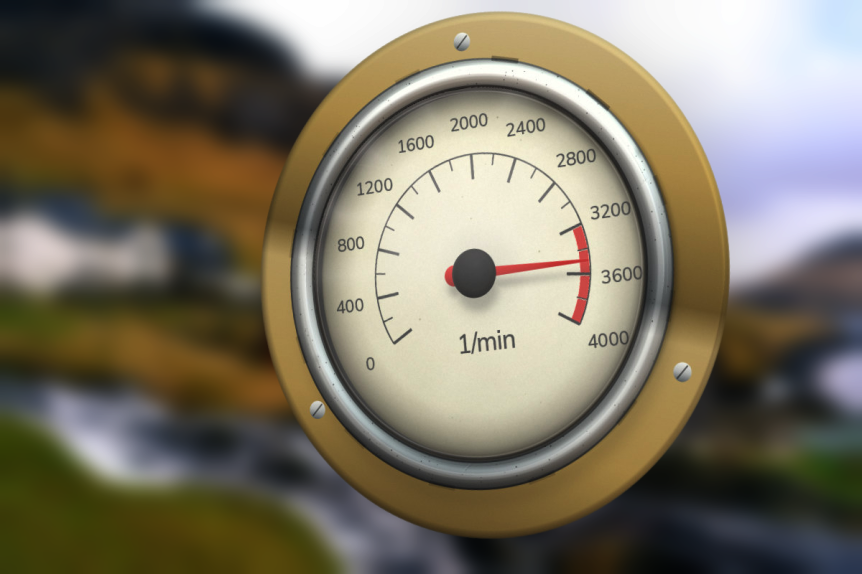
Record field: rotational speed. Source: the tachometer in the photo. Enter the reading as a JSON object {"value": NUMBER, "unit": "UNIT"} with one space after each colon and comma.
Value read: {"value": 3500, "unit": "rpm"}
